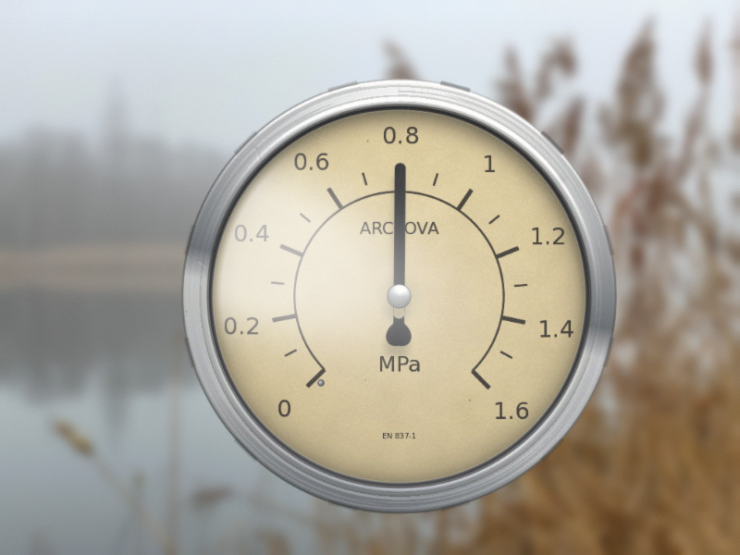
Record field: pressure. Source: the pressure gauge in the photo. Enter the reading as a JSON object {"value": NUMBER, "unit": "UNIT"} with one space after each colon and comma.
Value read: {"value": 0.8, "unit": "MPa"}
